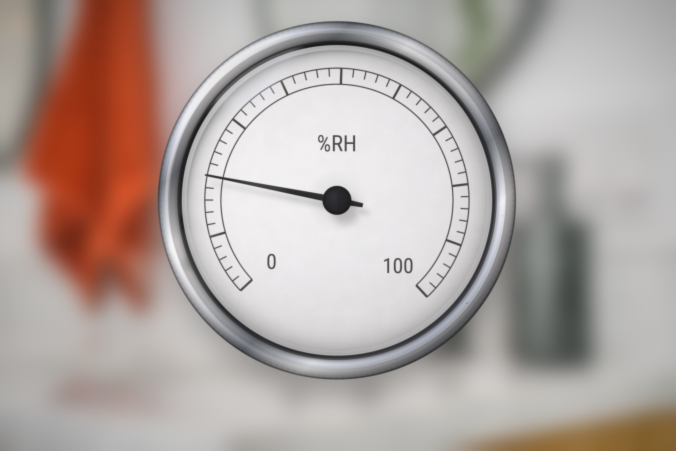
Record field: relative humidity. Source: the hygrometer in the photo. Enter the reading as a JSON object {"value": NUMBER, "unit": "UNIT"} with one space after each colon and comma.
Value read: {"value": 20, "unit": "%"}
